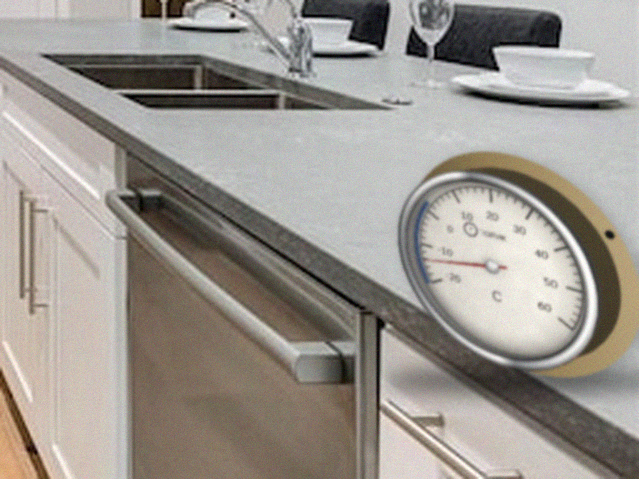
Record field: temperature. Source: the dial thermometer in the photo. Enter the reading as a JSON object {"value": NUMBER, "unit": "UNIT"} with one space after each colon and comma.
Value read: {"value": -14, "unit": "°C"}
